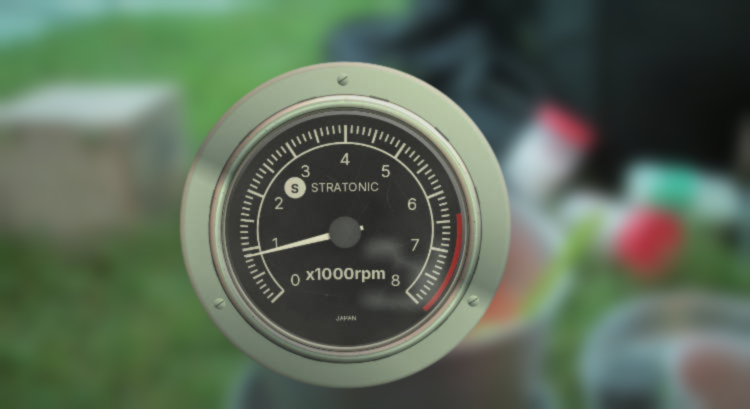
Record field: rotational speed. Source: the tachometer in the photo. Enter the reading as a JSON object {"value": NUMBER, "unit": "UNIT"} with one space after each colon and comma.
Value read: {"value": 900, "unit": "rpm"}
